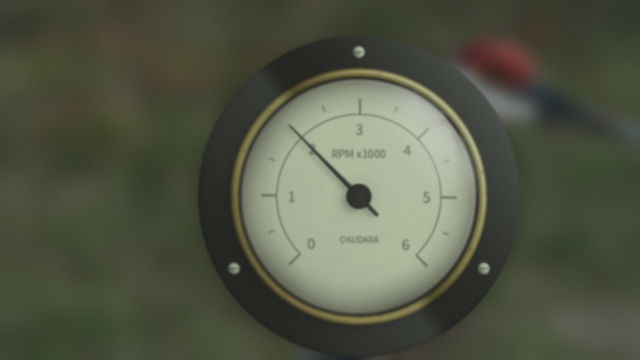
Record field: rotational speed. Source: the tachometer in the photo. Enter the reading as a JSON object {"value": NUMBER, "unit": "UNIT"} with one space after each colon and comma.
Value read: {"value": 2000, "unit": "rpm"}
